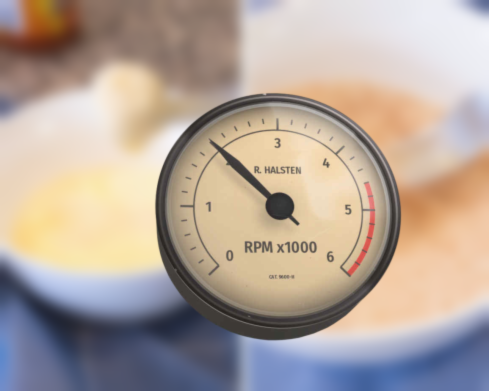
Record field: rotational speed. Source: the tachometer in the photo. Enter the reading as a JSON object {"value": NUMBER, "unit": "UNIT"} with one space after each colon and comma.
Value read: {"value": 2000, "unit": "rpm"}
